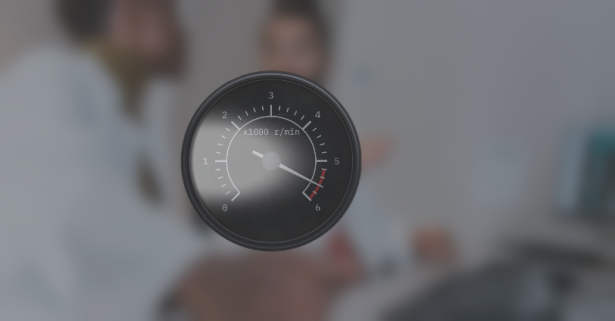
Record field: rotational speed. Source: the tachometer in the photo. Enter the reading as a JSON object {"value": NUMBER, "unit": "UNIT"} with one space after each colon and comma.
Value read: {"value": 5600, "unit": "rpm"}
